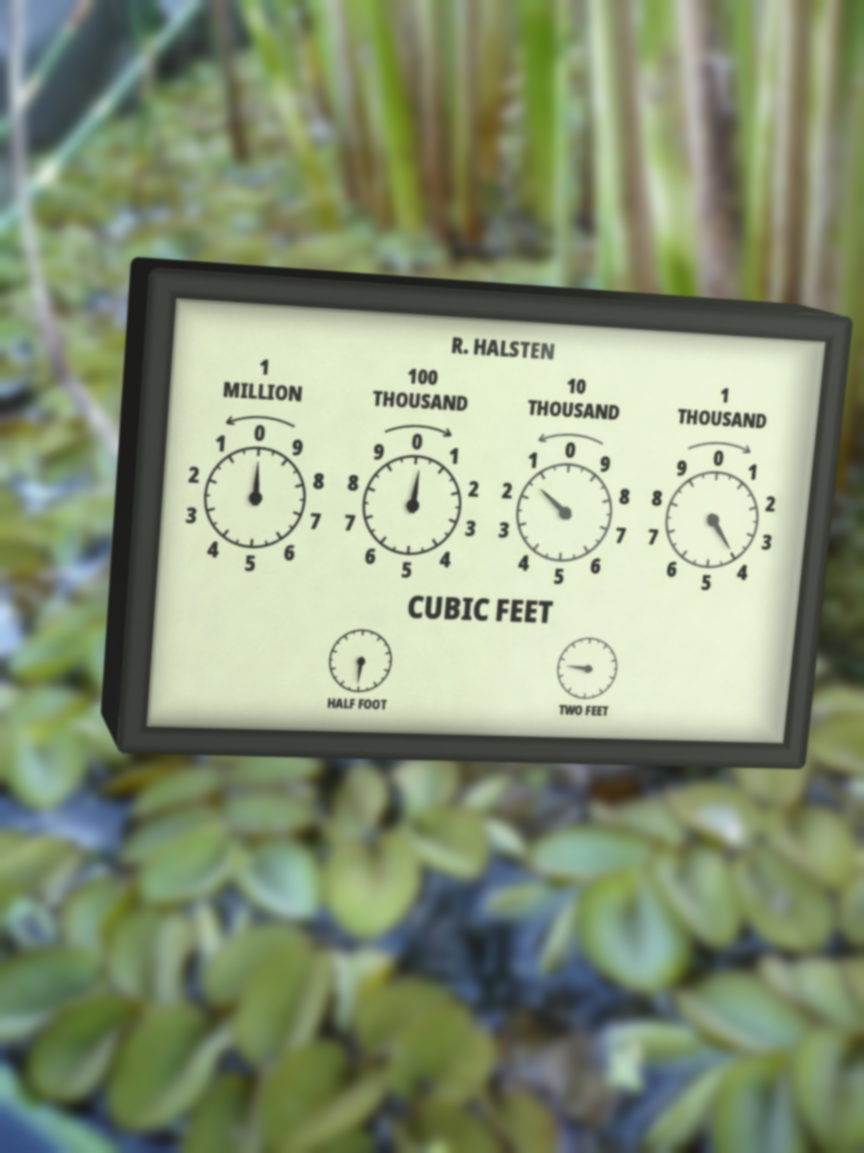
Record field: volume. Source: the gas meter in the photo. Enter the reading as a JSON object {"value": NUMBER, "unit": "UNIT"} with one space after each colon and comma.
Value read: {"value": 1400, "unit": "ft³"}
